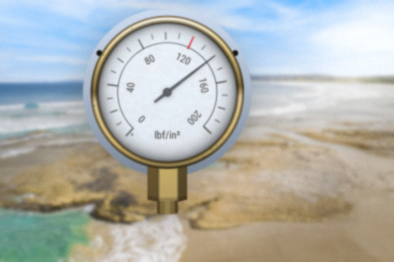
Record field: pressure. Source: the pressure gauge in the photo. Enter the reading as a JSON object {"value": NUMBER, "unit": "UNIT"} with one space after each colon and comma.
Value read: {"value": 140, "unit": "psi"}
